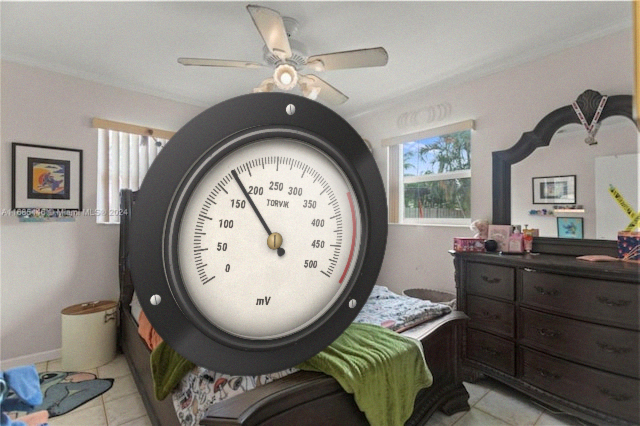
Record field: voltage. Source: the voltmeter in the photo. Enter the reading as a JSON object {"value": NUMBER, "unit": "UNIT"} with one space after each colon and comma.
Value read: {"value": 175, "unit": "mV"}
